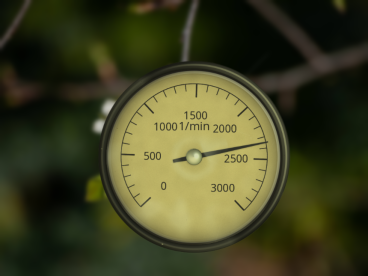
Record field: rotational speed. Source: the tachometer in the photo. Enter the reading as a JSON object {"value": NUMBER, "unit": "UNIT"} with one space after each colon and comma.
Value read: {"value": 2350, "unit": "rpm"}
